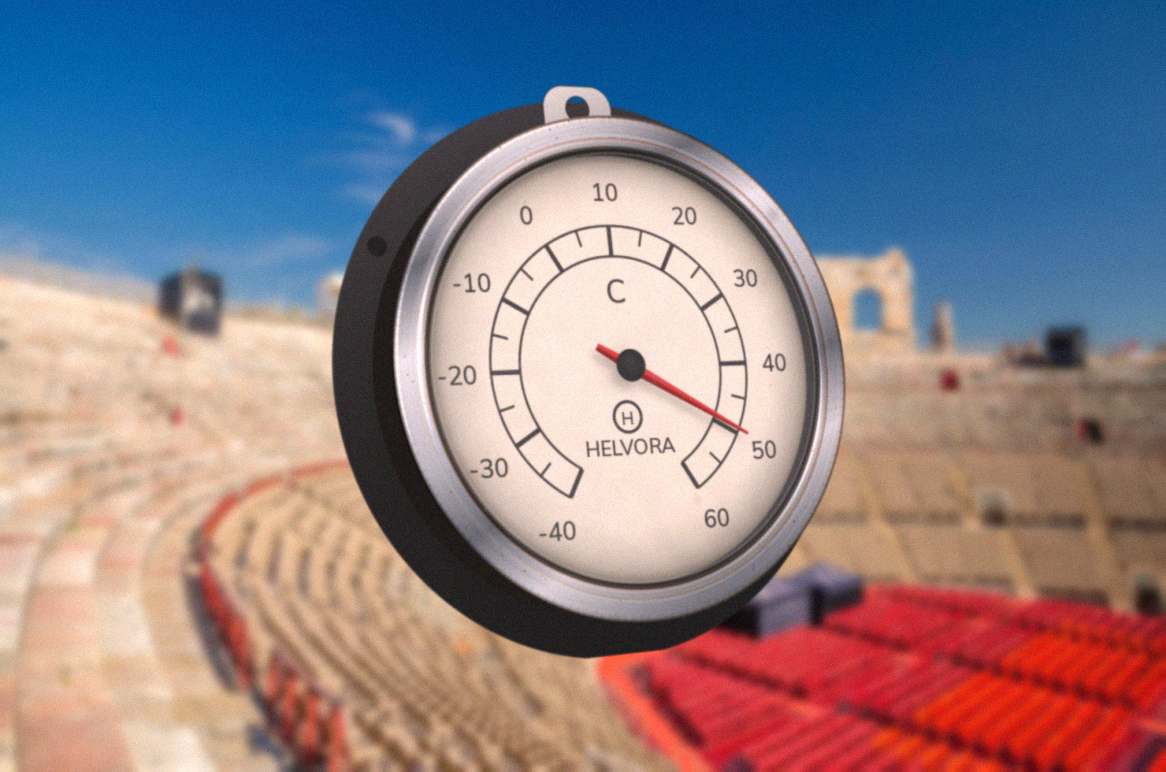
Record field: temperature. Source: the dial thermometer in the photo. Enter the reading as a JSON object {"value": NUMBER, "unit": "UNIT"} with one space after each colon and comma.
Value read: {"value": 50, "unit": "°C"}
